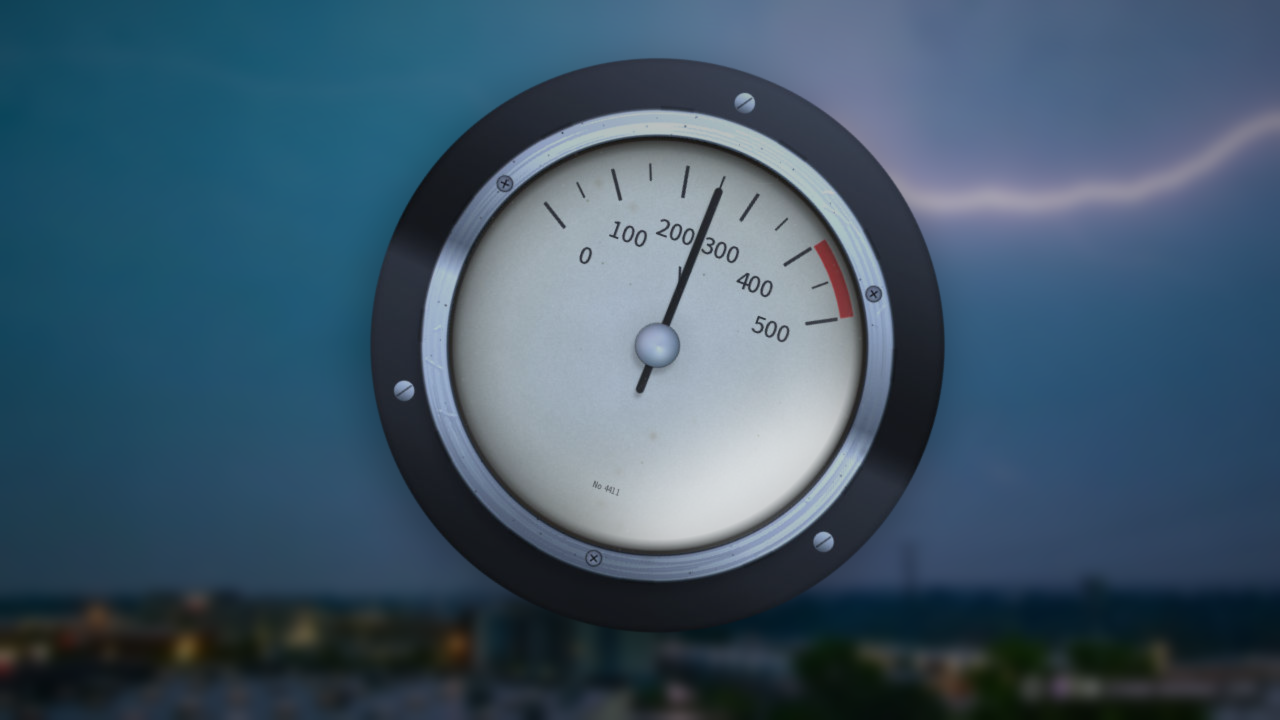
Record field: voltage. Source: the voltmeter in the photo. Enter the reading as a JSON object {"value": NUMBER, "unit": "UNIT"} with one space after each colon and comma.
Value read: {"value": 250, "unit": "V"}
